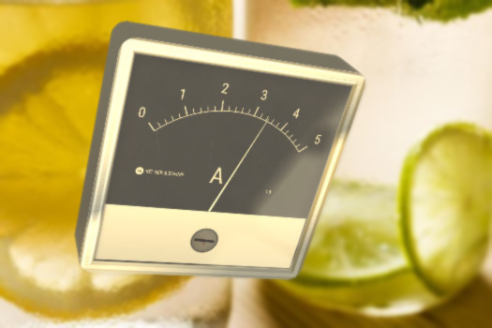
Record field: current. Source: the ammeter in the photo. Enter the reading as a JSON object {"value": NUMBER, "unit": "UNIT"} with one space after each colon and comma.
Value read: {"value": 3.4, "unit": "A"}
